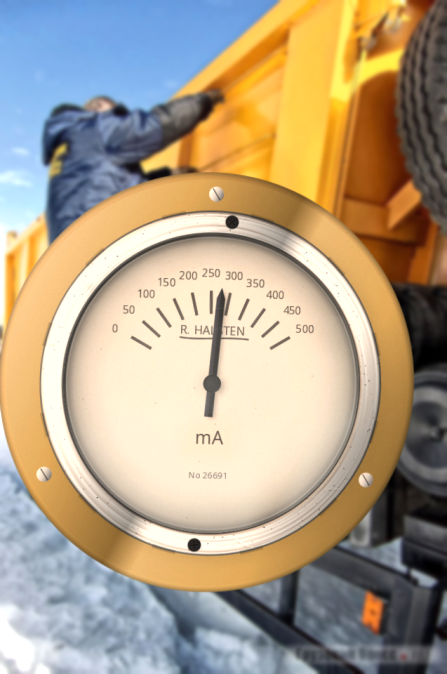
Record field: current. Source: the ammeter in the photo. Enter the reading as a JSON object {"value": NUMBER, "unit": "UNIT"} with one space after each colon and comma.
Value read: {"value": 275, "unit": "mA"}
